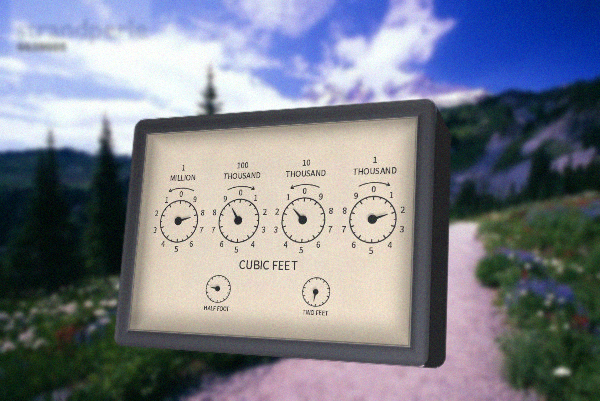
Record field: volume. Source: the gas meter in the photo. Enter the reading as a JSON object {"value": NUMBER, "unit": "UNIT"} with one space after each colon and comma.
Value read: {"value": 791200, "unit": "ft³"}
